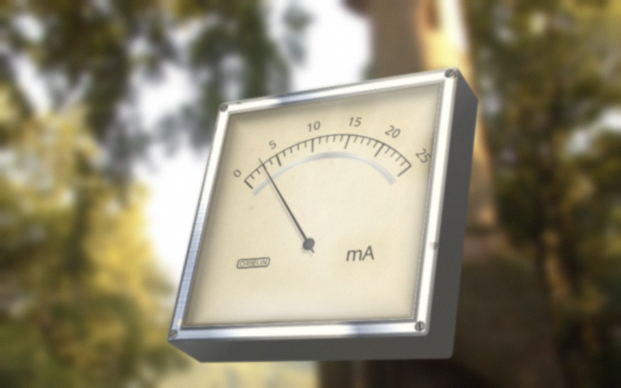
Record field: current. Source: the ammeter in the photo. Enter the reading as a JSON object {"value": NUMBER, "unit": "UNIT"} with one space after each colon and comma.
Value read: {"value": 3, "unit": "mA"}
